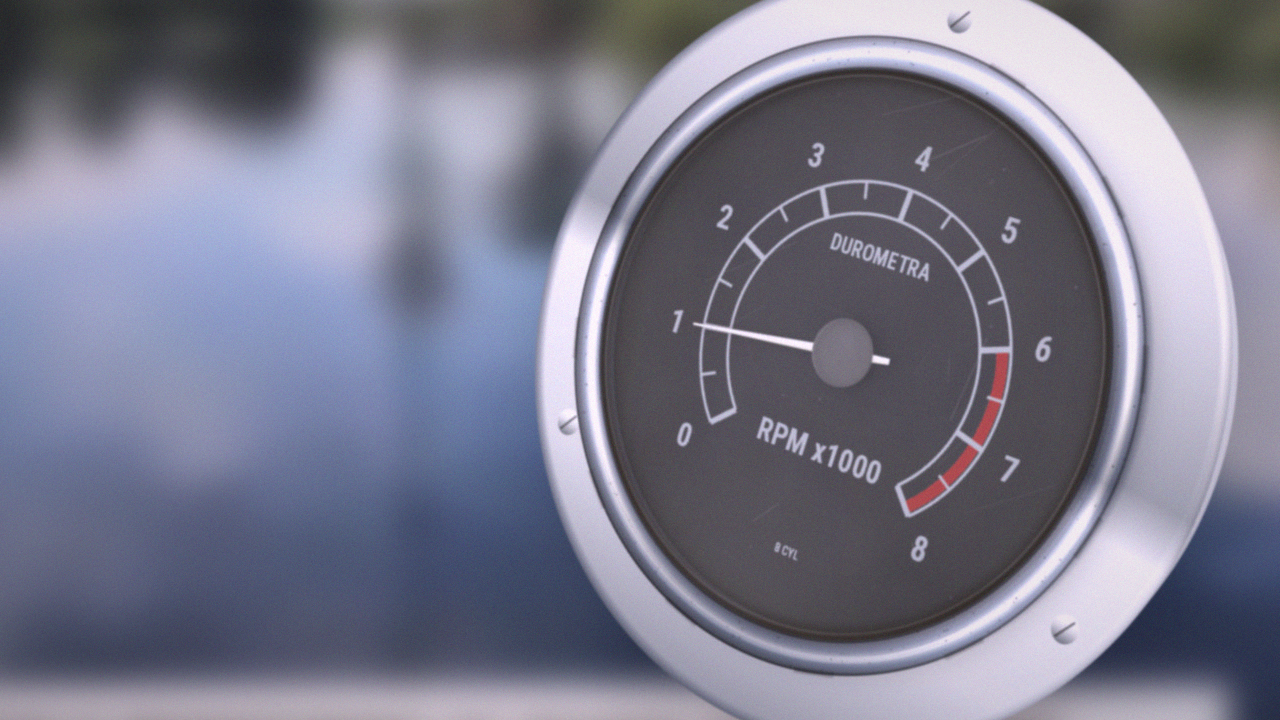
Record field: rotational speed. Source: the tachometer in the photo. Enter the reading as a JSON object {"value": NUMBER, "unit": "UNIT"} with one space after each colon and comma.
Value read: {"value": 1000, "unit": "rpm"}
